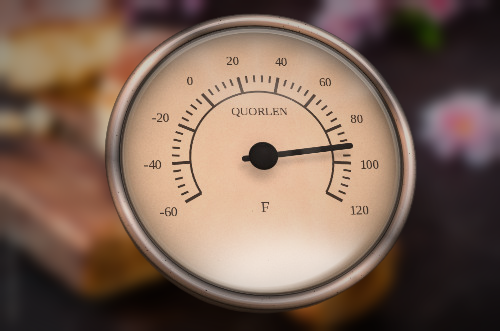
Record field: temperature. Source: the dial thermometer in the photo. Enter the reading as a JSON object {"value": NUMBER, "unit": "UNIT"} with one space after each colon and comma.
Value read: {"value": 92, "unit": "°F"}
